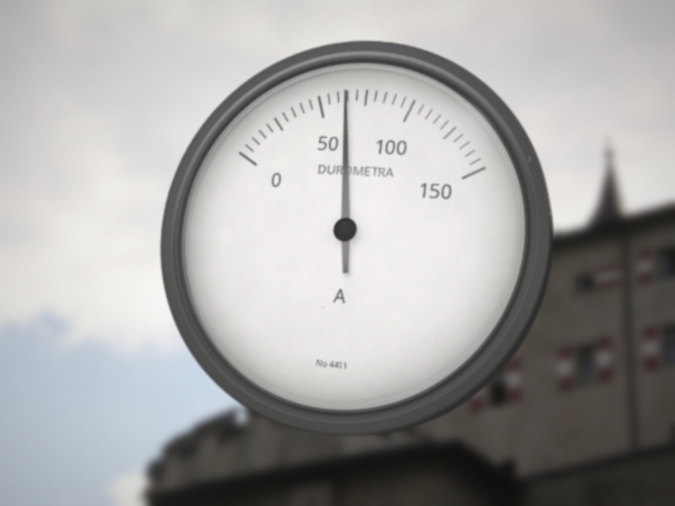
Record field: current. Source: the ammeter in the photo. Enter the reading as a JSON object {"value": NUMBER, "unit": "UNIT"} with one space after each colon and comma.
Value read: {"value": 65, "unit": "A"}
